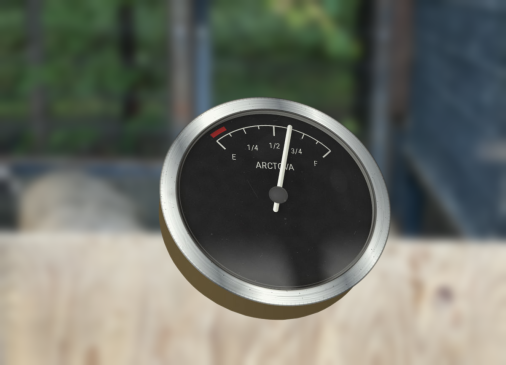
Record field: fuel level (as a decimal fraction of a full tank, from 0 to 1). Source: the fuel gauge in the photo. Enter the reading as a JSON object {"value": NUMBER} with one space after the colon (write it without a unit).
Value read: {"value": 0.625}
